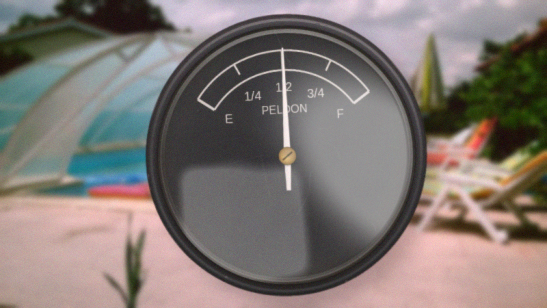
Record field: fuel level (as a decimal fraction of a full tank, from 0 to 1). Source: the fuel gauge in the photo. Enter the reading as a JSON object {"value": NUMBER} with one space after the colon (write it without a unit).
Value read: {"value": 0.5}
